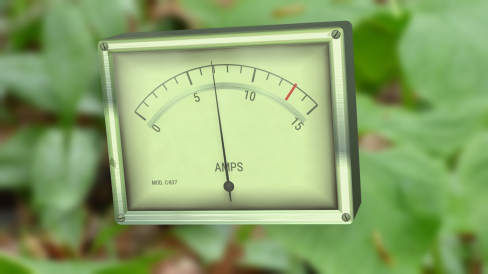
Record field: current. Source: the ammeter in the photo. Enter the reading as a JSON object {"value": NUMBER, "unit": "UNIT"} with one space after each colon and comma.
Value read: {"value": 7, "unit": "A"}
